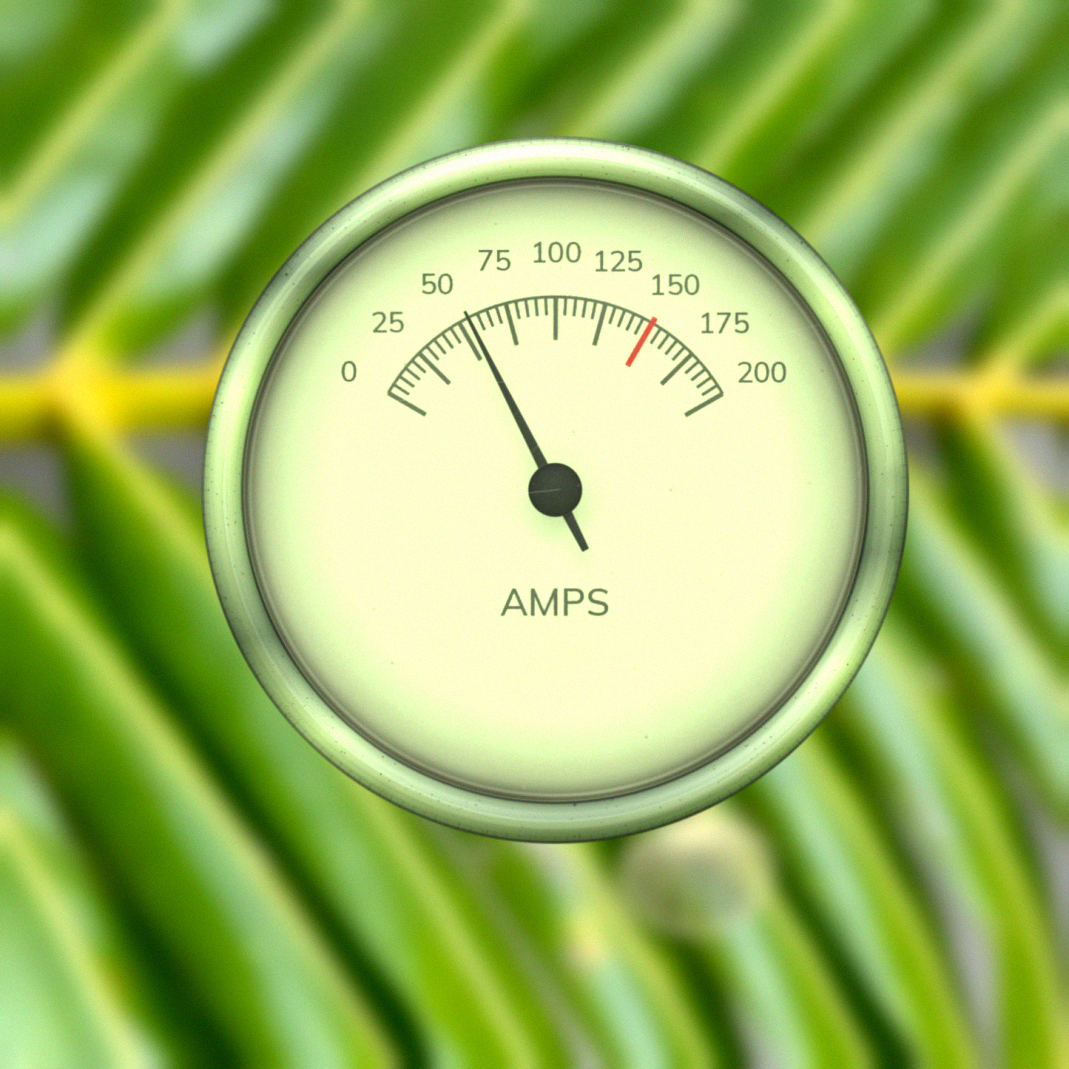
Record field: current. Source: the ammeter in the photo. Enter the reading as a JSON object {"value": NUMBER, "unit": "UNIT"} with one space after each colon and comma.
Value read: {"value": 55, "unit": "A"}
